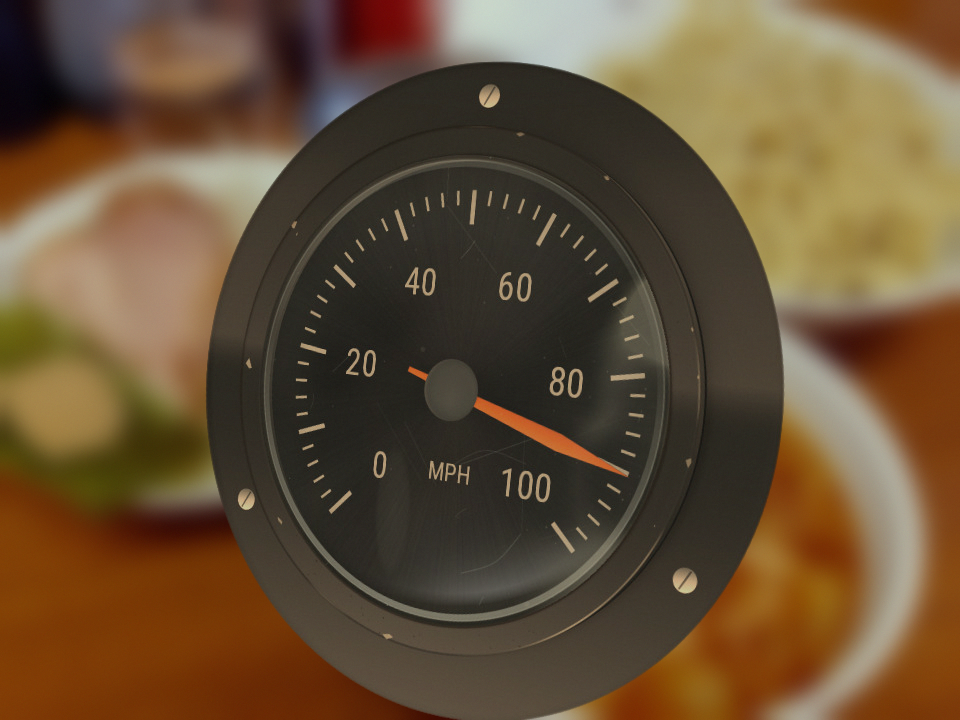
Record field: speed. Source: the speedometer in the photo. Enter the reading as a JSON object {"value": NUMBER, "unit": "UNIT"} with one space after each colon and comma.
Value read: {"value": 90, "unit": "mph"}
